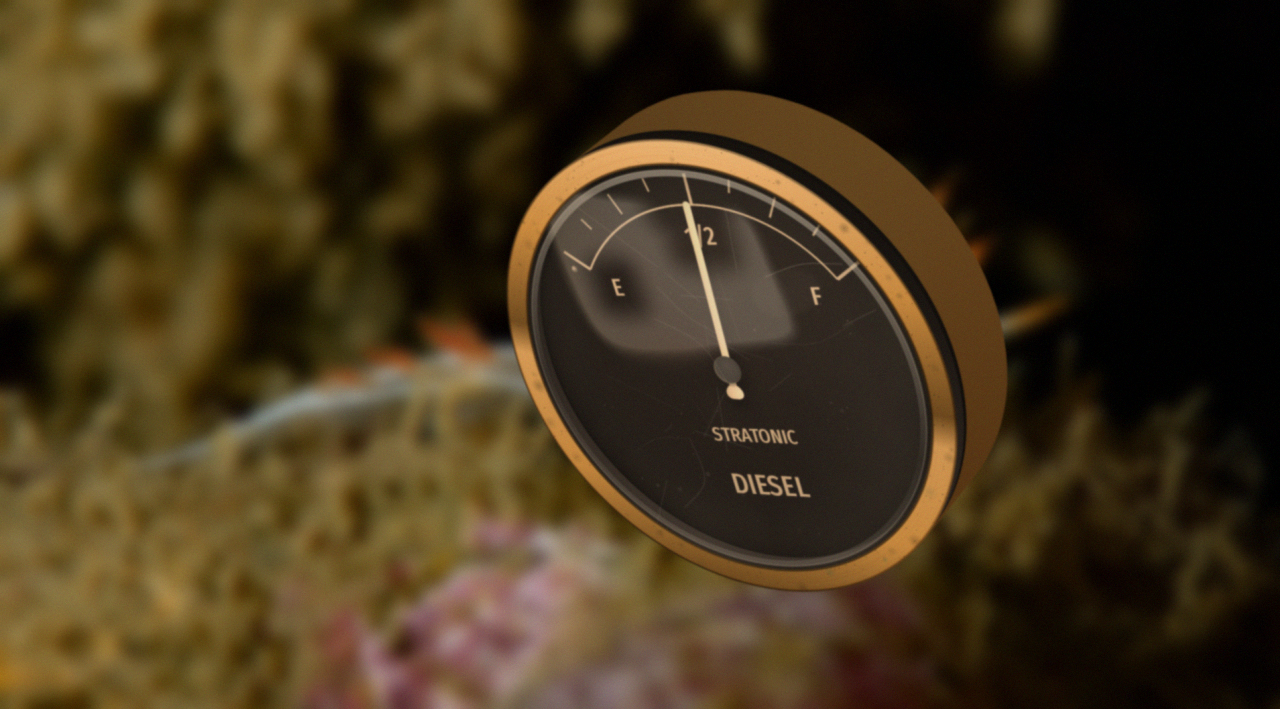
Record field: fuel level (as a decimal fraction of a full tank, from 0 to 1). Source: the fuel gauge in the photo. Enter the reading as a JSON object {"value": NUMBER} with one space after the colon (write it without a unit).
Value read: {"value": 0.5}
